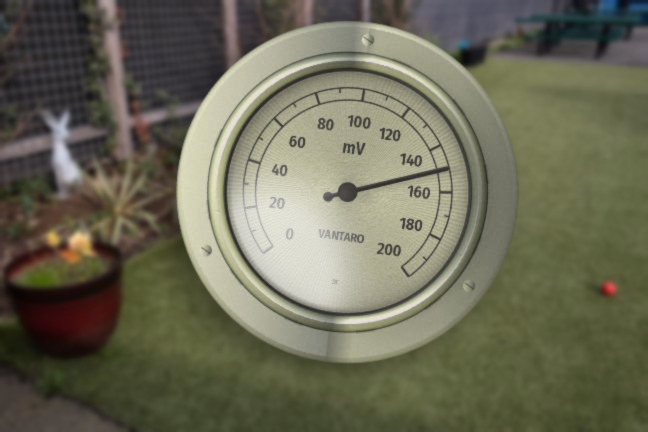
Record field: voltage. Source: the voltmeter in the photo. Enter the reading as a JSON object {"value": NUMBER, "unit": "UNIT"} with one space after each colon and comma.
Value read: {"value": 150, "unit": "mV"}
